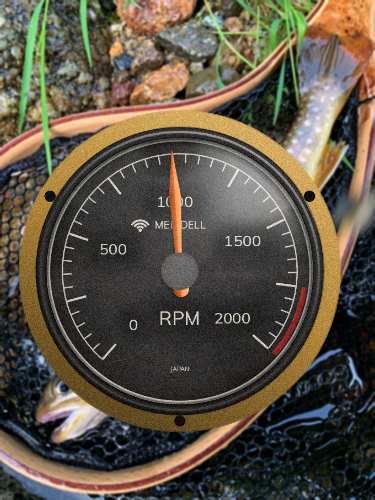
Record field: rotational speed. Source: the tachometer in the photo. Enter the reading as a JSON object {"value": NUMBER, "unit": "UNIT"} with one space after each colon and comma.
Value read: {"value": 1000, "unit": "rpm"}
